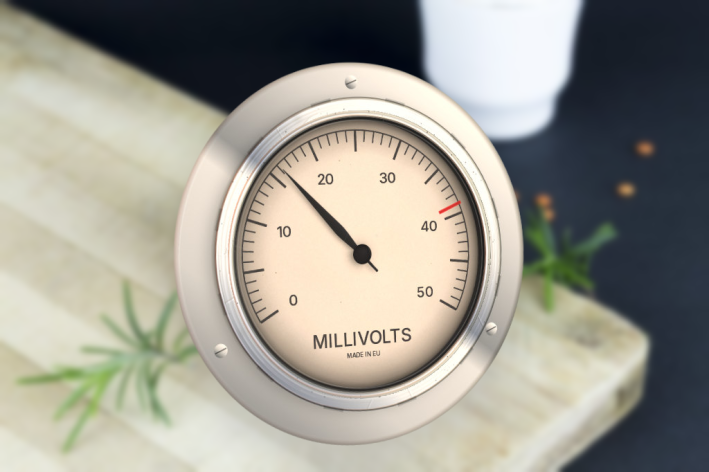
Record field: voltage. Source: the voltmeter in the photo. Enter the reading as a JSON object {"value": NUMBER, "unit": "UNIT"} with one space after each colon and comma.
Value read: {"value": 16, "unit": "mV"}
